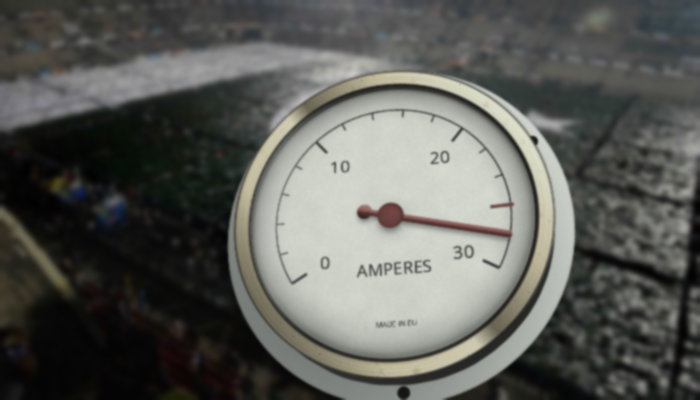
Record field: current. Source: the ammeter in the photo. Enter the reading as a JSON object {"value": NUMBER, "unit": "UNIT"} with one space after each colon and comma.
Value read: {"value": 28, "unit": "A"}
